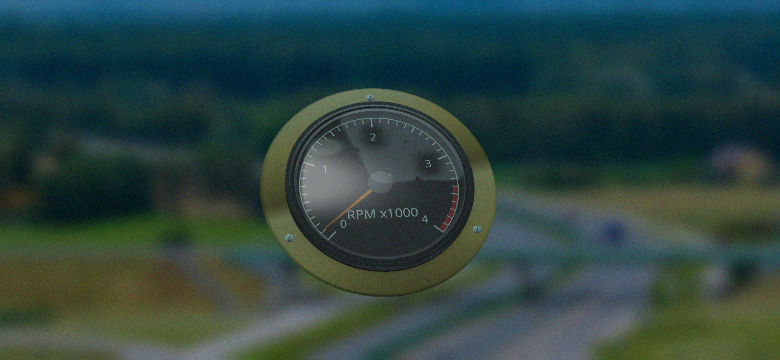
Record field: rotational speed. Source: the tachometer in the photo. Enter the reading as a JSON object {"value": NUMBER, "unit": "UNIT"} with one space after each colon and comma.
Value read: {"value": 100, "unit": "rpm"}
